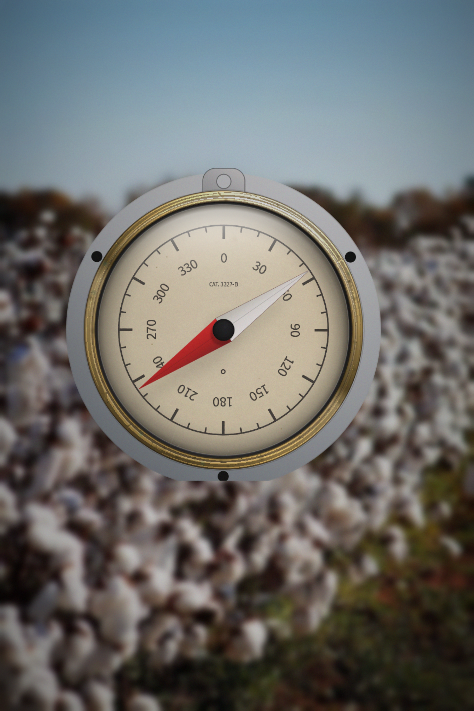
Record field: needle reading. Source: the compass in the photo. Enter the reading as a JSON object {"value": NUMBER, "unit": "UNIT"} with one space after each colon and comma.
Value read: {"value": 235, "unit": "°"}
